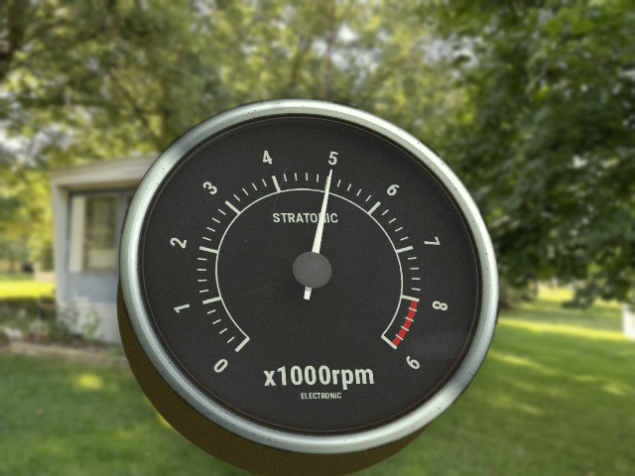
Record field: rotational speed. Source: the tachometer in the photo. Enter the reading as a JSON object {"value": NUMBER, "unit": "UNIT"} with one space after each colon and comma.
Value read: {"value": 5000, "unit": "rpm"}
